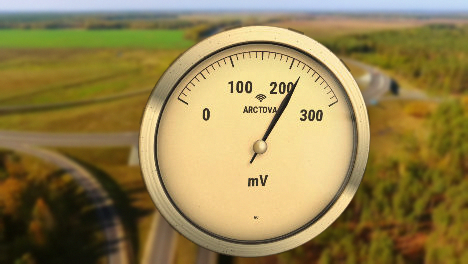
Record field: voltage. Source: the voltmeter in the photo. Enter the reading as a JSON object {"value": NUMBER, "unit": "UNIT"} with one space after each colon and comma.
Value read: {"value": 220, "unit": "mV"}
